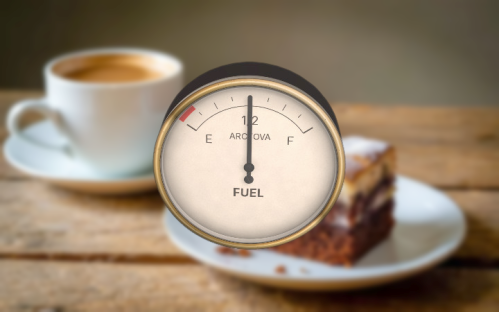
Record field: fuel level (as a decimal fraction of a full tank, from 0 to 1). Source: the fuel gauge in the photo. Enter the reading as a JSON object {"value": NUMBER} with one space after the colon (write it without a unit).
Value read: {"value": 0.5}
